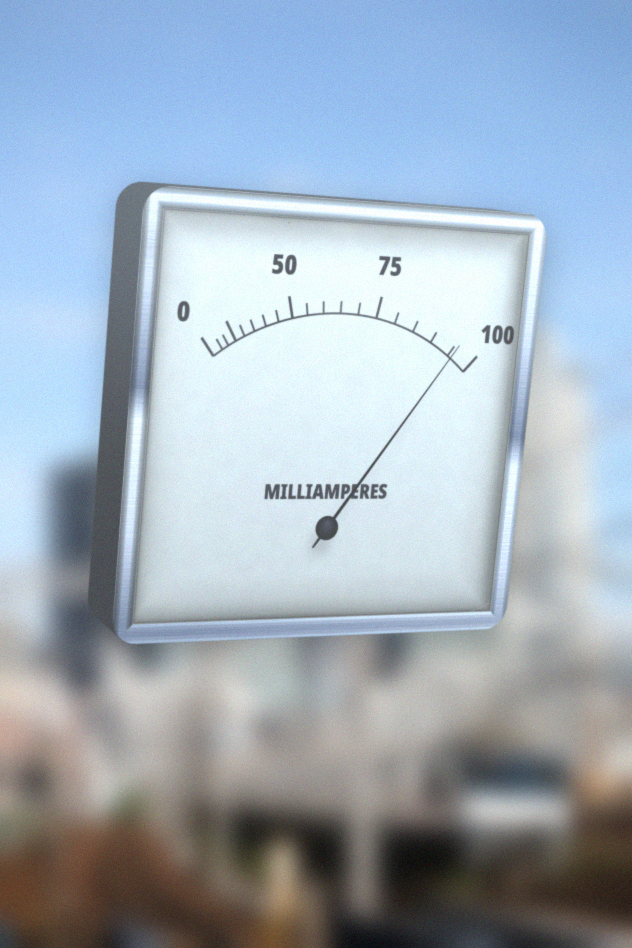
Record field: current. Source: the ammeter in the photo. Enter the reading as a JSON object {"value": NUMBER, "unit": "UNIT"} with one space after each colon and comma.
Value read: {"value": 95, "unit": "mA"}
